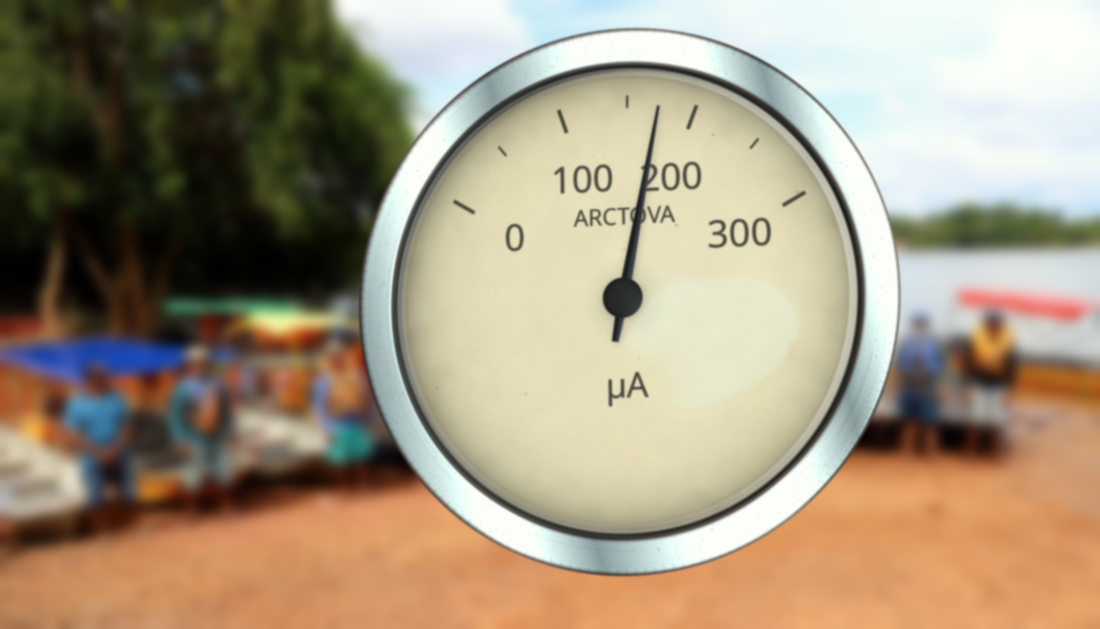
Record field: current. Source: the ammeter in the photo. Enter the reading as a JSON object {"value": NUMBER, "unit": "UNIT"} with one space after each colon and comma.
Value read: {"value": 175, "unit": "µA"}
